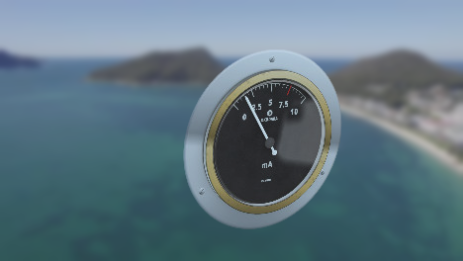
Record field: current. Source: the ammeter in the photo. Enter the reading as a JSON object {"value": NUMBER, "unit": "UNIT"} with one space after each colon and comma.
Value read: {"value": 1.5, "unit": "mA"}
